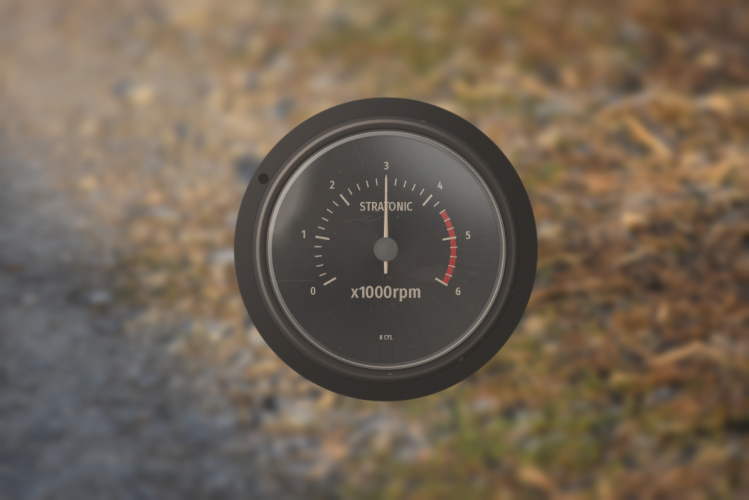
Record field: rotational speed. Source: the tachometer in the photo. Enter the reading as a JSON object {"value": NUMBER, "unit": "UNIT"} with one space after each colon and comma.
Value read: {"value": 3000, "unit": "rpm"}
